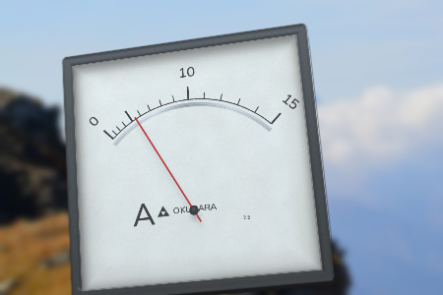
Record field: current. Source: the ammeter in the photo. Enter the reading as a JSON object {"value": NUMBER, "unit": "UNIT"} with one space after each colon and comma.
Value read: {"value": 5.5, "unit": "A"}
